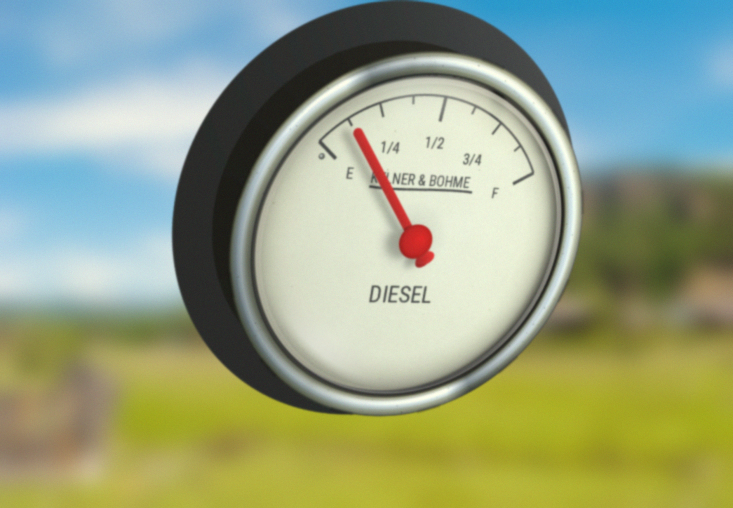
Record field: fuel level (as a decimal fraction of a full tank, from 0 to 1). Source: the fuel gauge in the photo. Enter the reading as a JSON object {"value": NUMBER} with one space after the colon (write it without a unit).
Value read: {"value": 0.125}
